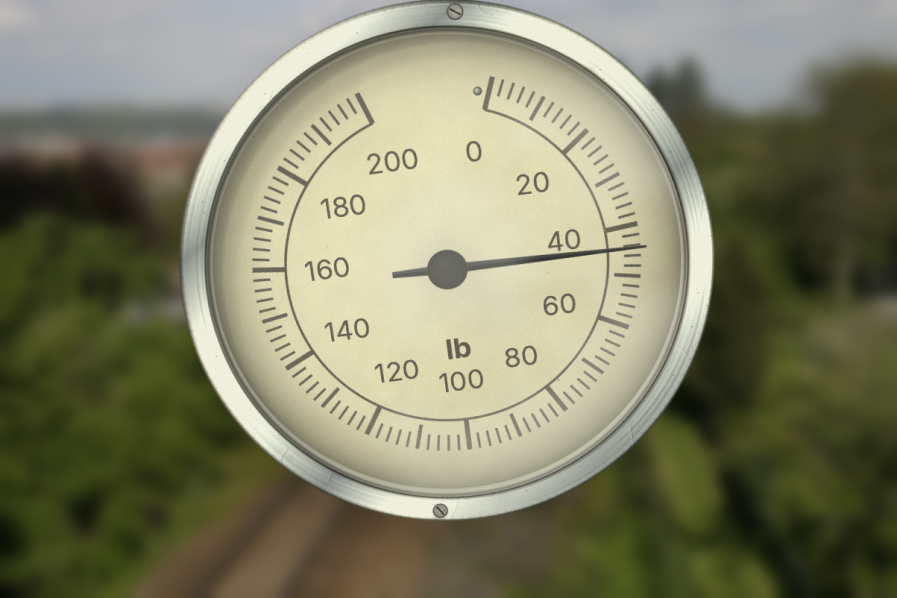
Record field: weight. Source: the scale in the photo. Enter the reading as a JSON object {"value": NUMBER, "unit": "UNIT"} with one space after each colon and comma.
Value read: {"value": 44, "unit": "lb"}
